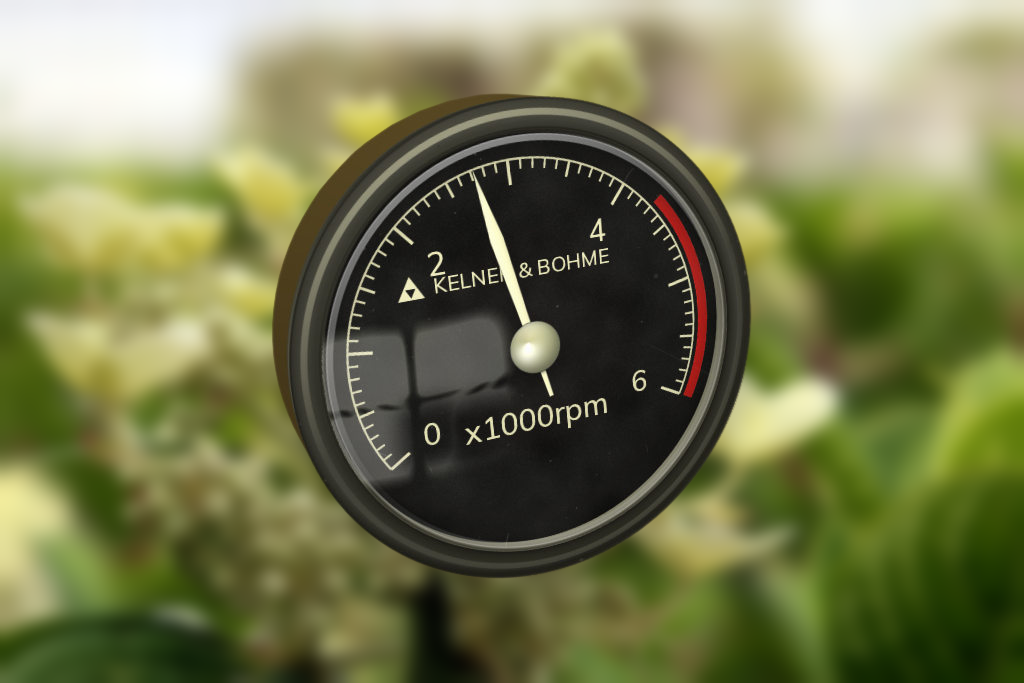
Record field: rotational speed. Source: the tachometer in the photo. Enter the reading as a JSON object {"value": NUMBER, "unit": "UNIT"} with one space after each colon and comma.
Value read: {"value": 2700, "unit": "rpm"}
